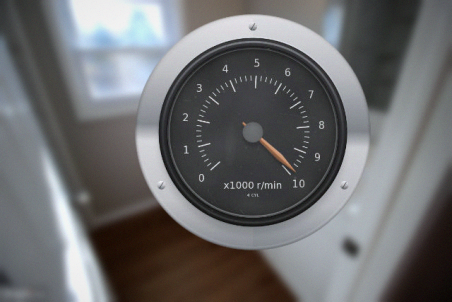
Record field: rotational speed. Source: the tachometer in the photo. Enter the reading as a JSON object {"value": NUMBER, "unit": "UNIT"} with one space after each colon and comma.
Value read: {"value": 9800, "unit": "rpm"}
